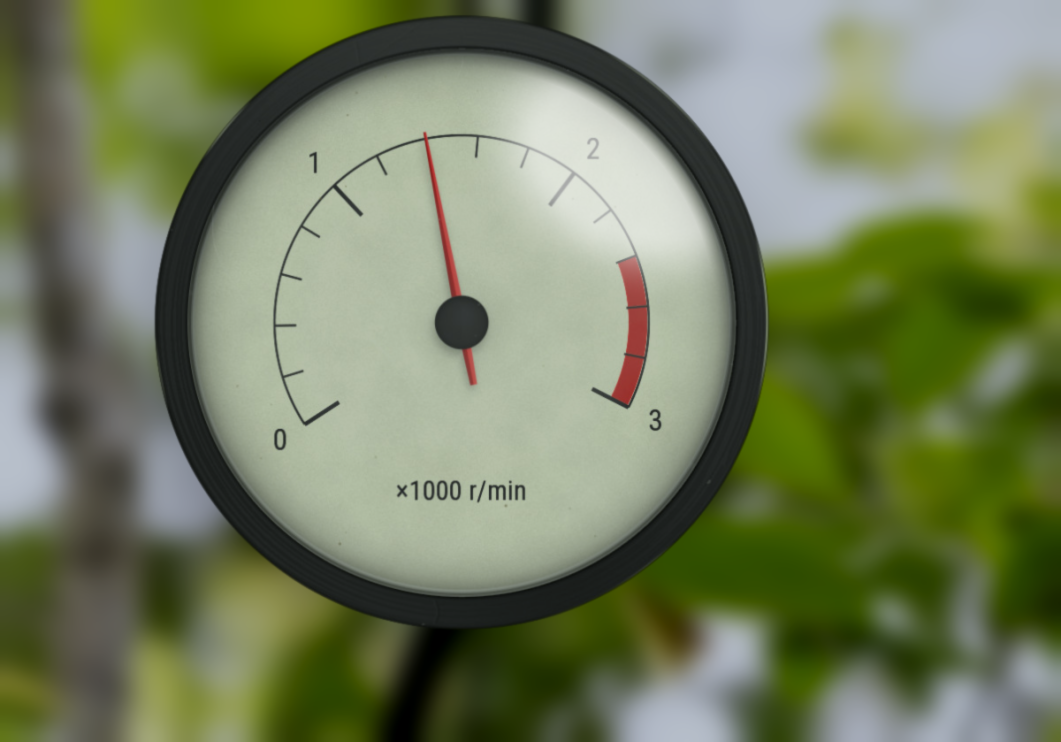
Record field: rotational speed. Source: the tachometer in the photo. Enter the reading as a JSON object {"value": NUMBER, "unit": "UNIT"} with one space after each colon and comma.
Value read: {"value": 1400, "unit": "rpm"}
